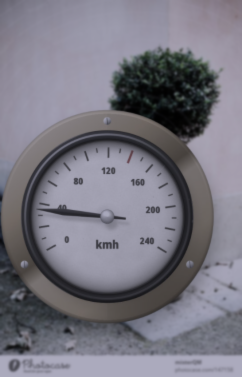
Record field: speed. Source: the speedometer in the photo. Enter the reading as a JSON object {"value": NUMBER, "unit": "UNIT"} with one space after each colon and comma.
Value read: {"value": 35, "unit": "km/h"}
